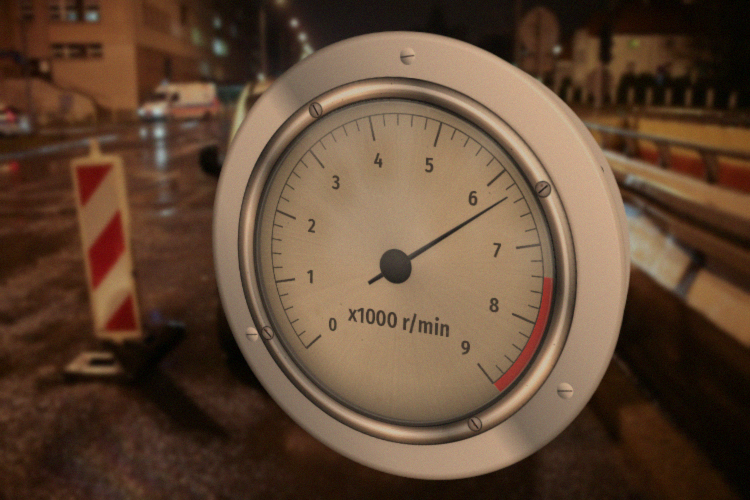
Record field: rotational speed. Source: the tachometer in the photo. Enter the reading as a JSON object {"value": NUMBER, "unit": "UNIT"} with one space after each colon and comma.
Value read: {"value": 6300, "unit": "rpm"}
